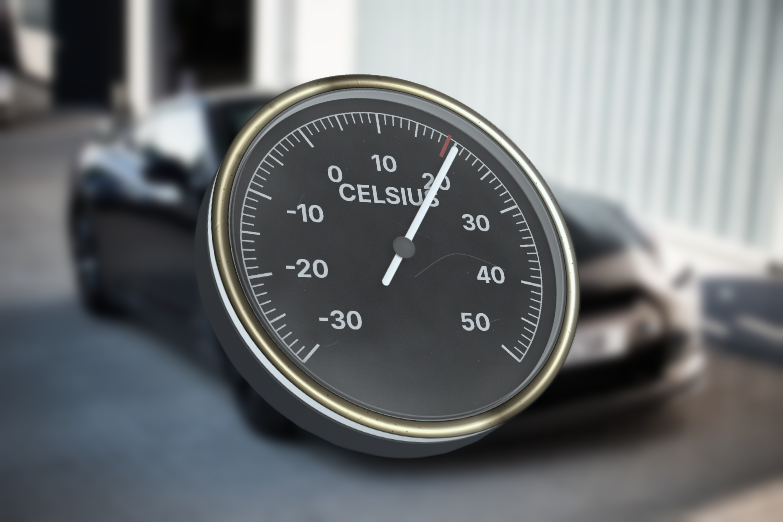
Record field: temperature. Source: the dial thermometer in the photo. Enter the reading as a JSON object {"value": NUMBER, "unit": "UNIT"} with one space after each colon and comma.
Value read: {"value": 20, "unit": "°C"}
